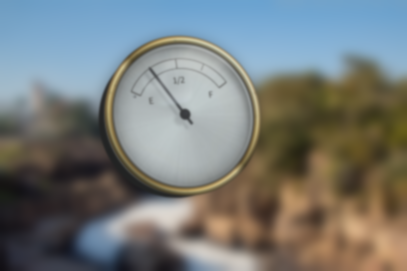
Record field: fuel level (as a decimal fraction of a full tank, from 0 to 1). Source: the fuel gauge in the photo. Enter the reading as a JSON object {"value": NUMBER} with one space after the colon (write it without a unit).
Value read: {"value": 0.25}
